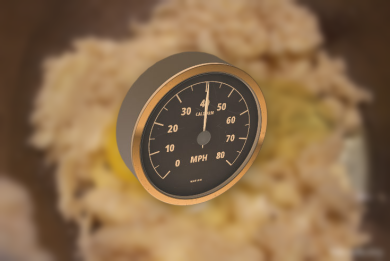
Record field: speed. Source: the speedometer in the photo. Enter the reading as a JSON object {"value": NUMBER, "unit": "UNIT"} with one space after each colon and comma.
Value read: {"value": 40, "unit": "mph"}
